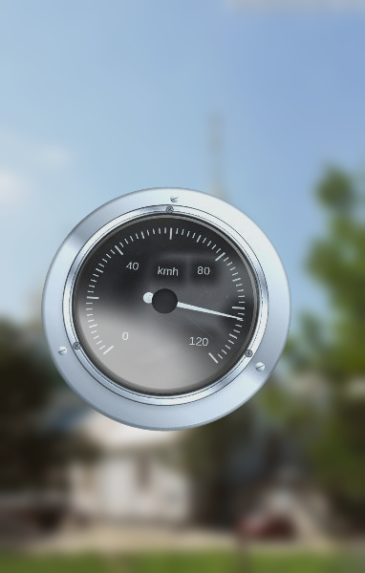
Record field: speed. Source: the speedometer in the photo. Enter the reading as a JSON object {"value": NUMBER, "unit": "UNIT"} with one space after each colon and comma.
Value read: {"value": 104, "unit": "km/h"}
